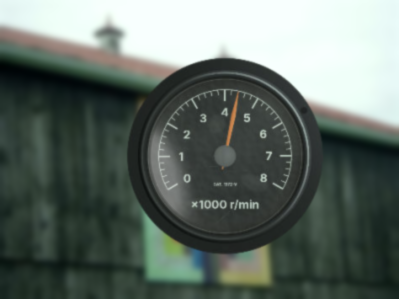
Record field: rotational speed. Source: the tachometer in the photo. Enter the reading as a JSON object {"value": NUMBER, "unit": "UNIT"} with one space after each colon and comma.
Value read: {"value": 4400, "unit": "rpm"}
